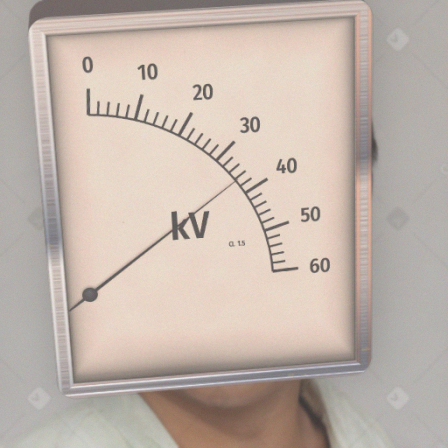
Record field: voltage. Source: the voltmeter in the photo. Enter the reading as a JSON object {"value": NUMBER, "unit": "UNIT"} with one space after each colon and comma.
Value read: {"value": 36, "unit": "kV"}
